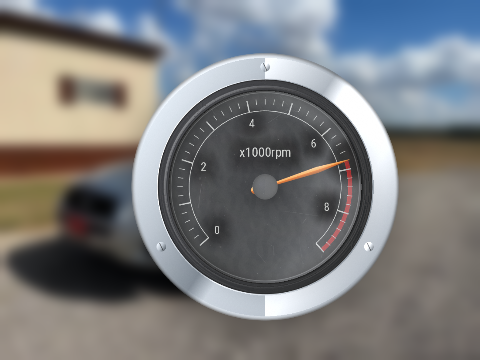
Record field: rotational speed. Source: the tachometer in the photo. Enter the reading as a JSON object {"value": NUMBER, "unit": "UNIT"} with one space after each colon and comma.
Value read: {"value": 6800, "unit": "rpm"}
